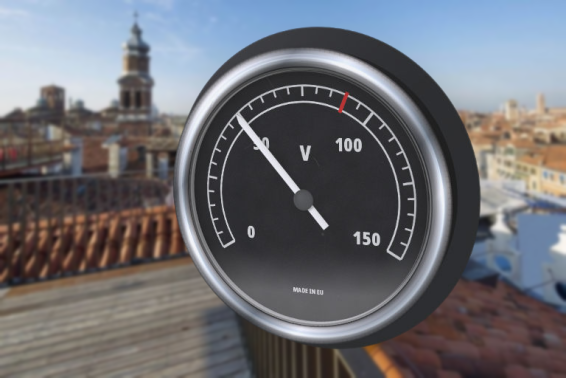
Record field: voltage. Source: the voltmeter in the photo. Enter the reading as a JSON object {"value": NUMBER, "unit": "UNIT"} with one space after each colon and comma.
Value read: {"value": 50, "unit": "V"}
